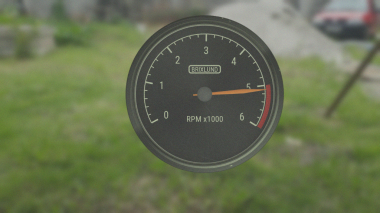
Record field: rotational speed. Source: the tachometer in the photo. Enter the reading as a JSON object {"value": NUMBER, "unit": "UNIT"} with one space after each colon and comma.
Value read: {"value": 5100, "unit": "rpm"}
